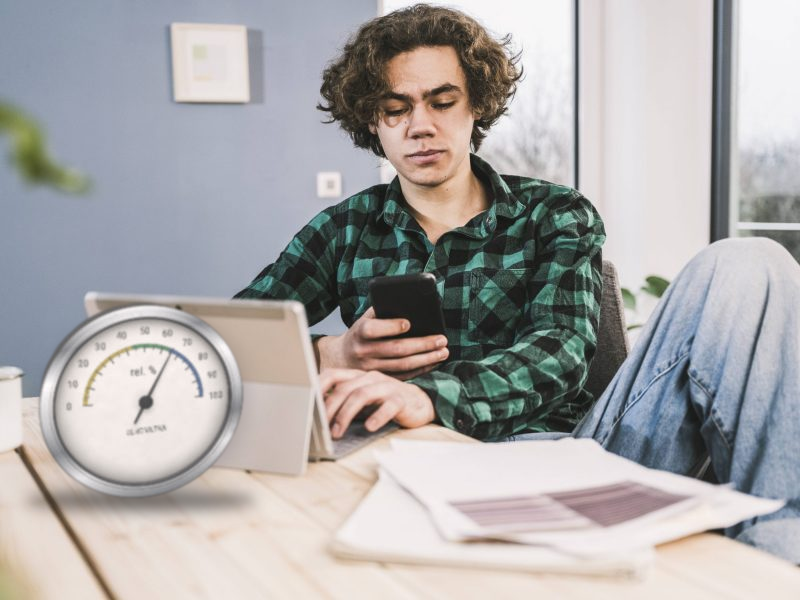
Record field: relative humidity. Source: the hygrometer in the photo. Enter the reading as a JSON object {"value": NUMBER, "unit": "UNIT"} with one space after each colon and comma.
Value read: {"value": 65, "unit": "%"}
